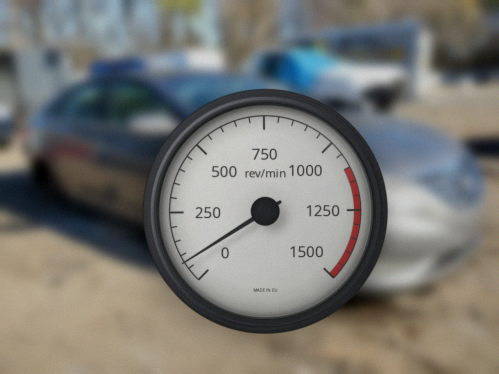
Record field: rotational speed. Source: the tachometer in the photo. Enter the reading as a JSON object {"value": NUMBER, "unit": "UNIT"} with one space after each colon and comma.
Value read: {"value": 75, "unit": "rpm"}
